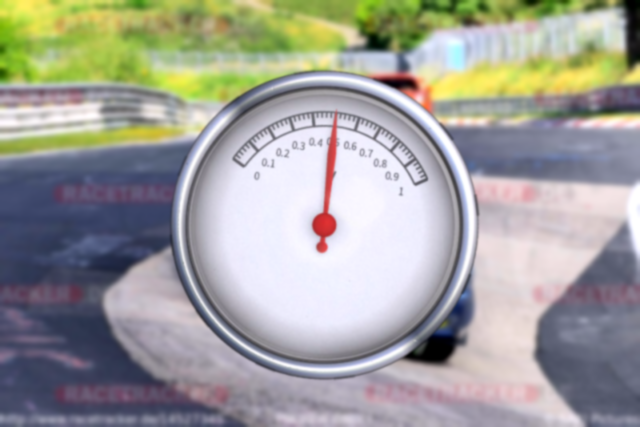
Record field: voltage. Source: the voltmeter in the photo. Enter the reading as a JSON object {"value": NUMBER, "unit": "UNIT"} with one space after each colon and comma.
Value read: {"value": 0.5, "unit": "V"}
